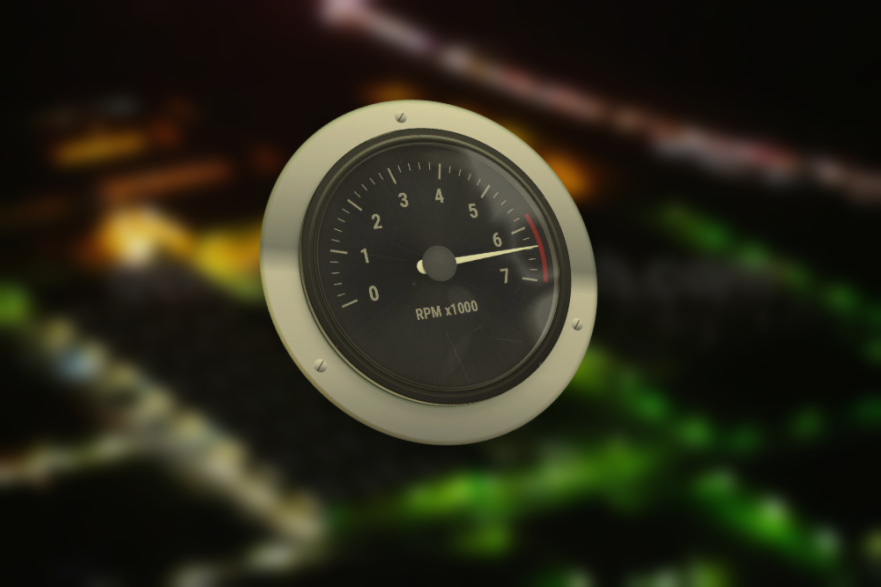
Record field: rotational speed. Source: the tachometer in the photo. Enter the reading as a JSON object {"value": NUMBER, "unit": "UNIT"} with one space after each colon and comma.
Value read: {"value": 6400, "unit": "rpm"}
